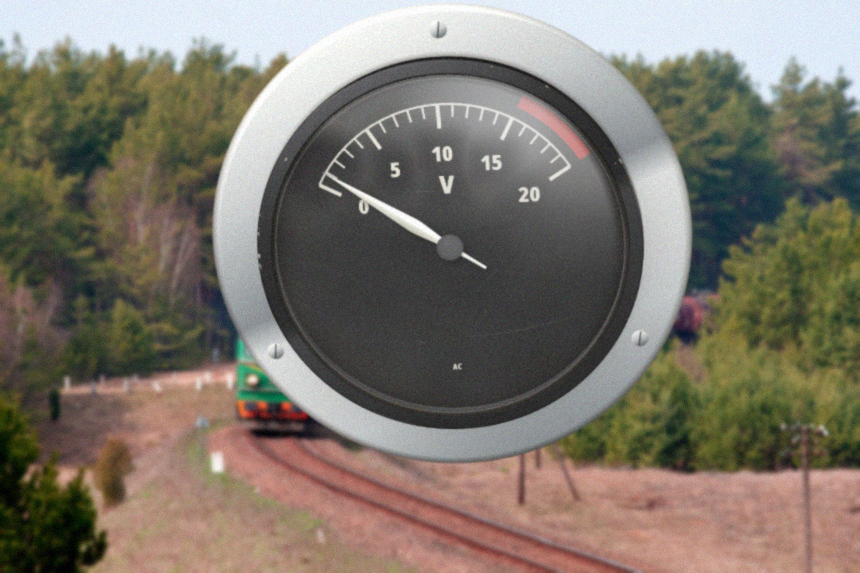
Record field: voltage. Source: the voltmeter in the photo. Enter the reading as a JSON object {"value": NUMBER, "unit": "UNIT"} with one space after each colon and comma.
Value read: {"value": 1, "unit": "V"}
